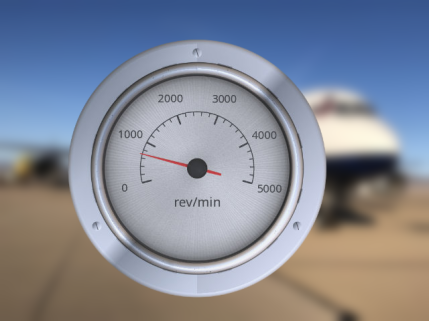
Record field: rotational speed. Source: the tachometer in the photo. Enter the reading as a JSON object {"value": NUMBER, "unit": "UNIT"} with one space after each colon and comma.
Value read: {"value": 700, "unit": "rpm"}
